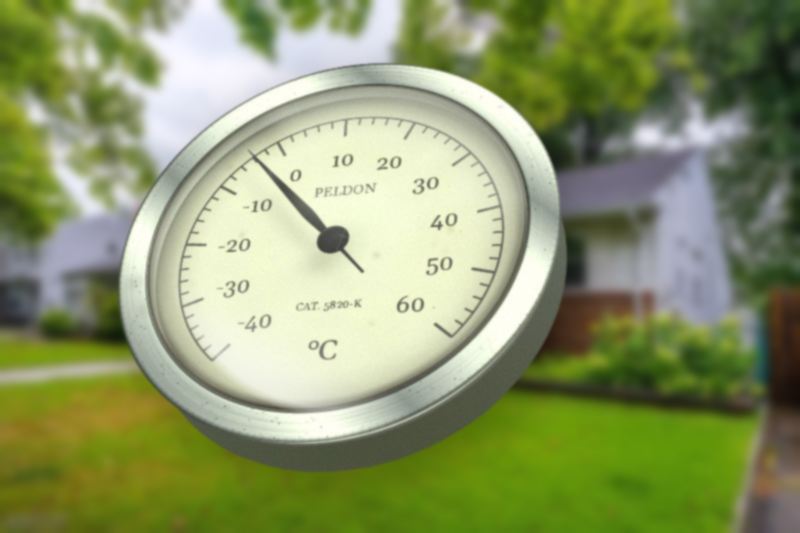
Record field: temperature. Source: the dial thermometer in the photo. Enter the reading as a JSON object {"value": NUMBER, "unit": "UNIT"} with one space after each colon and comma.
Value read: {"value": -4, "unit": "°C"}
